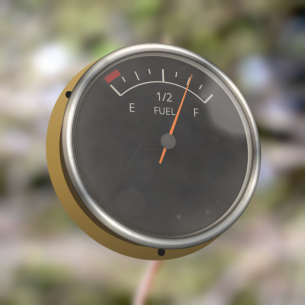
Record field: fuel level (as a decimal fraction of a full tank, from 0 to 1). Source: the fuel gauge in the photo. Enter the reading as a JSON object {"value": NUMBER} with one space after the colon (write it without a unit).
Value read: {"value": 0.75}
